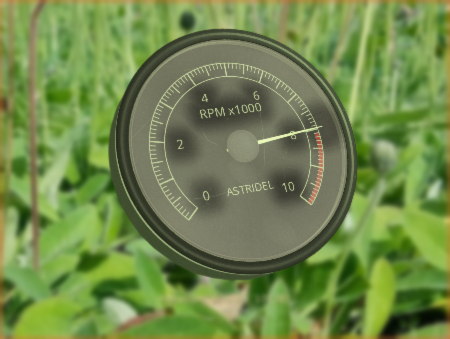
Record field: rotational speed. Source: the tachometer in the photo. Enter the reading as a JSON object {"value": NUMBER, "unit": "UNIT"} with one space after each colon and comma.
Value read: {"value": 8000, "unit": "rpm"}
